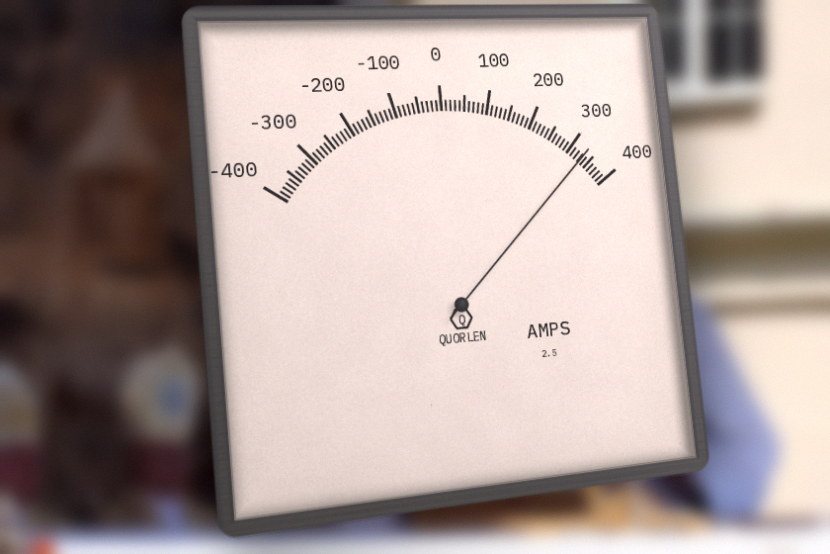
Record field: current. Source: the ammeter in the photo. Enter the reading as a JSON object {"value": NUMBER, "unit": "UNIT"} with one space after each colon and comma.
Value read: {"value": 330, "unit": "A"}
